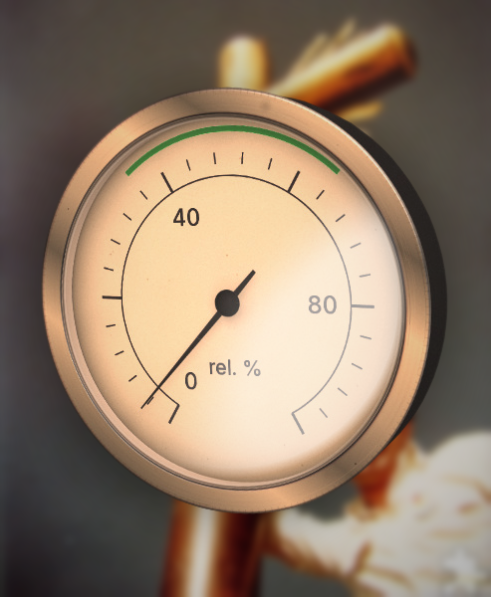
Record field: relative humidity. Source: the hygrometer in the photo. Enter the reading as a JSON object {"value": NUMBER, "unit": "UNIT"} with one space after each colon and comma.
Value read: {"value": 4, "unit": "%"}
